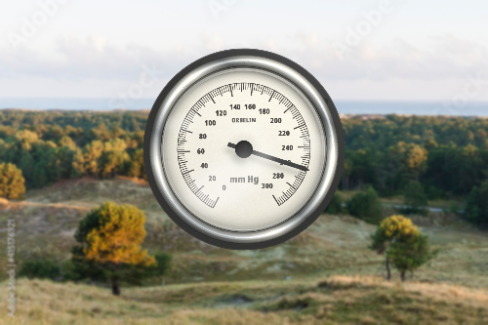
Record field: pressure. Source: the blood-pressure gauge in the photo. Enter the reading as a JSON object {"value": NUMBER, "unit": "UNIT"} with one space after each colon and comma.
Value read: {"value": 260, "unit": "mmHg"}
